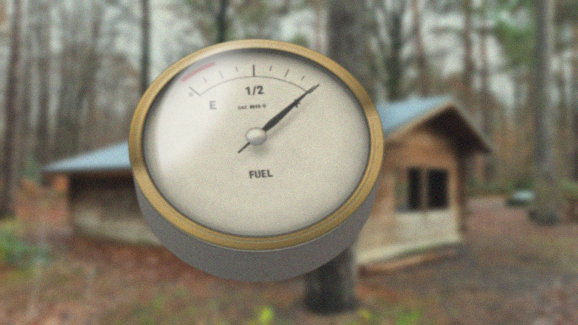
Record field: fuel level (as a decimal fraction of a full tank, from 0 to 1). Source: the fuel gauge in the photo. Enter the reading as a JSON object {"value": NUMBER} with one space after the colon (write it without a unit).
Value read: {"value": 1}
